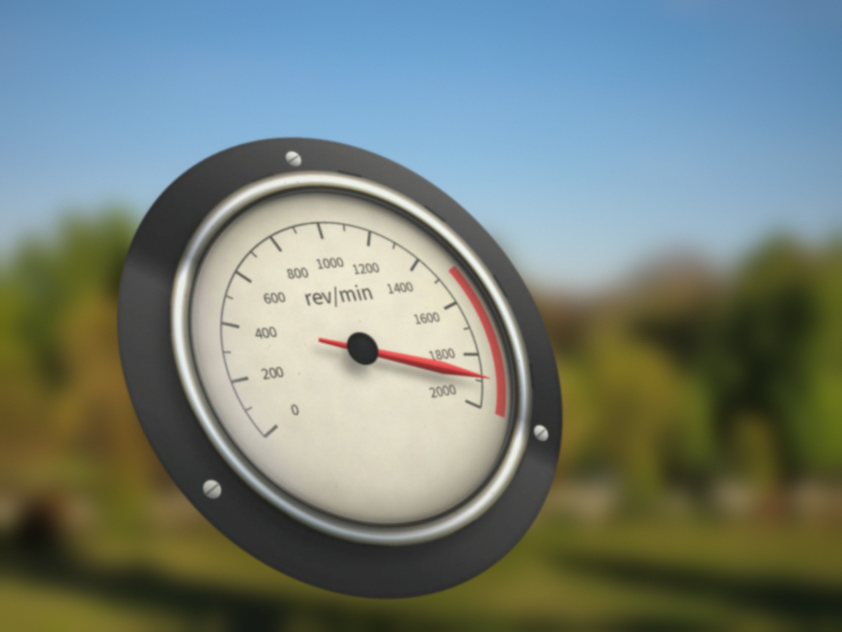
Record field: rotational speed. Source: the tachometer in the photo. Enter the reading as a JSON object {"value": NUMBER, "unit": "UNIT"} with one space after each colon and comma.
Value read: {"value": 1900, "unit": "rpm"}
